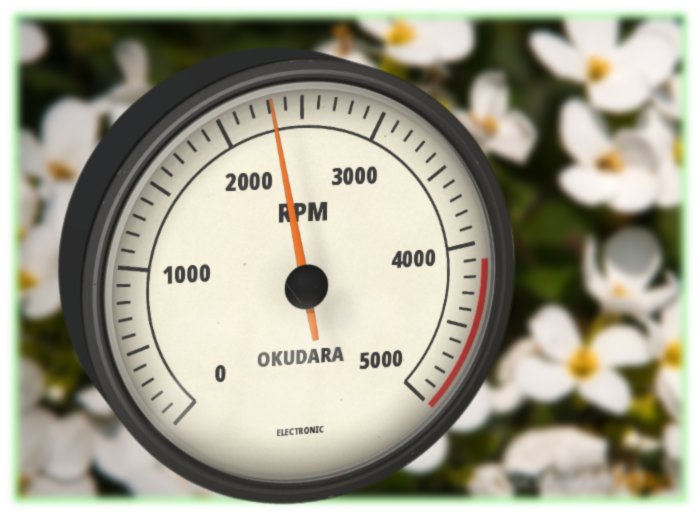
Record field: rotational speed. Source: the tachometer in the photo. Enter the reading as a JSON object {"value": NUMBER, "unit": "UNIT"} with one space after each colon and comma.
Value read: {"value": 2300, "unit": "rpm"}
